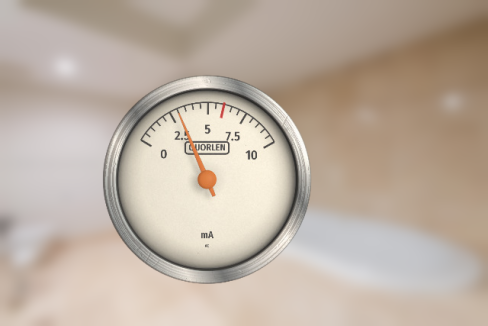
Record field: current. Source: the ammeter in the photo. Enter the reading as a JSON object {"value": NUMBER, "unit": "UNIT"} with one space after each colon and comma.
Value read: {"value": 3, "unit": "mA"}
